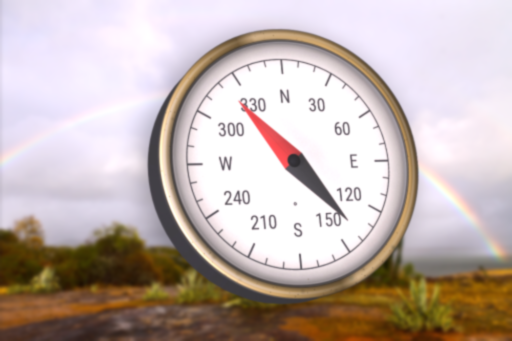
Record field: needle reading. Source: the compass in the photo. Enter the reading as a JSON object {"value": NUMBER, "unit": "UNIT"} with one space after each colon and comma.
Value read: {"value": 320, "unit": "°"}
